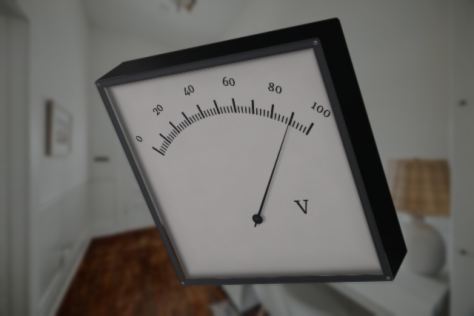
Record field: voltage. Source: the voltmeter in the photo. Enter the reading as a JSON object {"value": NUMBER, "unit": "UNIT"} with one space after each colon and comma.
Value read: {"value": 90, "unit": "V"}
